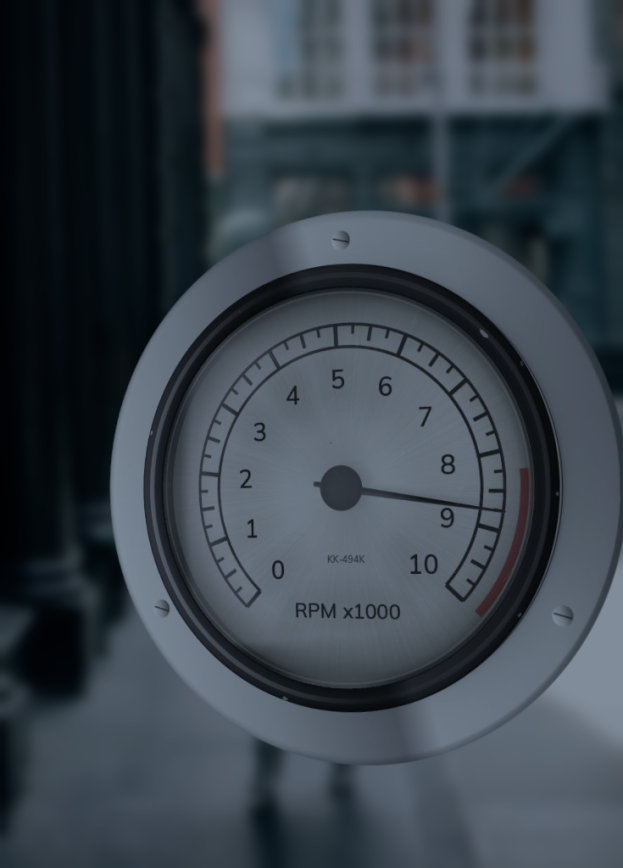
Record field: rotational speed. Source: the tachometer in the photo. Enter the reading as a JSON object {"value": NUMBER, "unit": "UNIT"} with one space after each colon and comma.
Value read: {"value": 8750, "unit": "rpm"}
